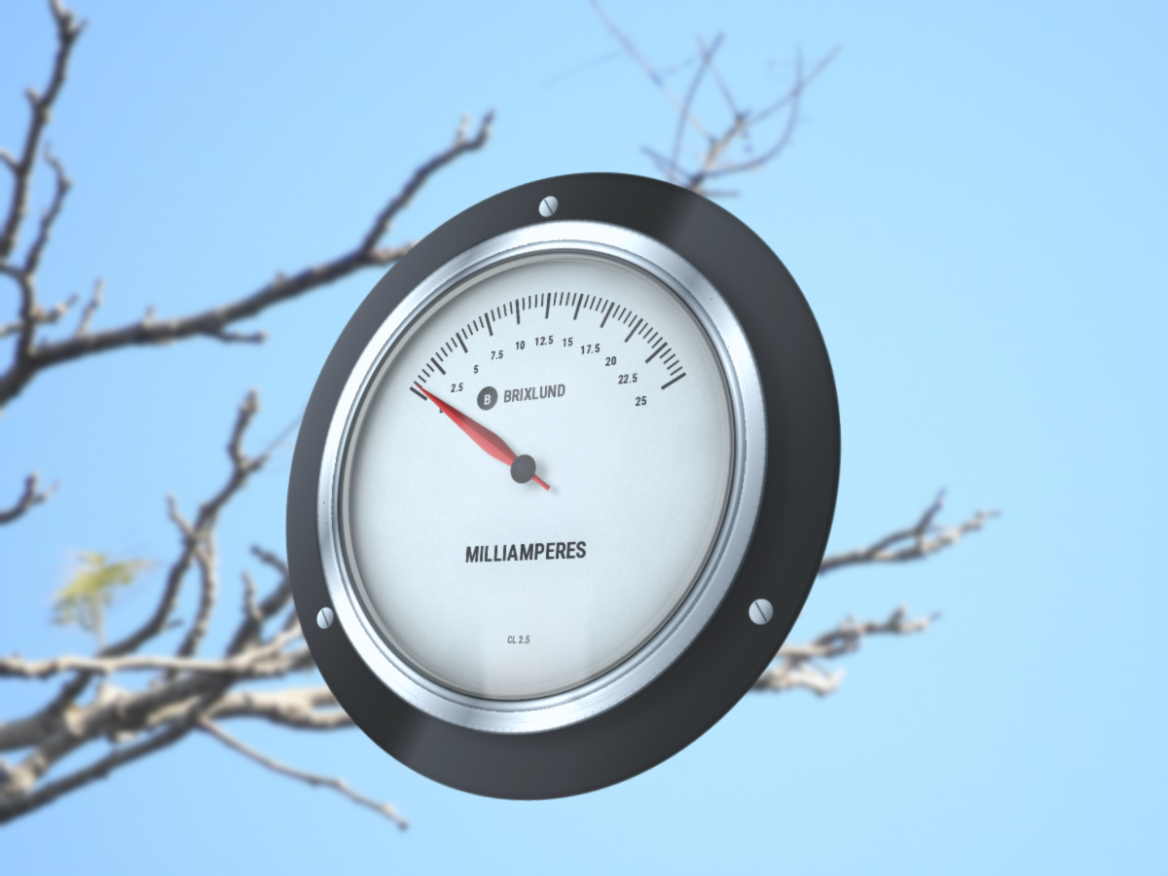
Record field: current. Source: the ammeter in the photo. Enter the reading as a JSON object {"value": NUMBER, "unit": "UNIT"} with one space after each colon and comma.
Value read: {"value": 0.5, "unit": "mA"}
